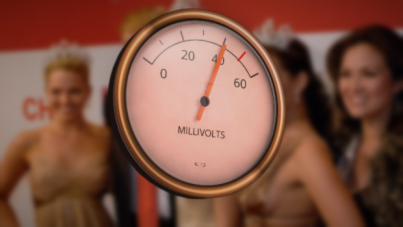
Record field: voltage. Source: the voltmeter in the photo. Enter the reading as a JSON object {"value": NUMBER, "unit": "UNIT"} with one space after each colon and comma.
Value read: {"value": 40, "unit": "mV"}
